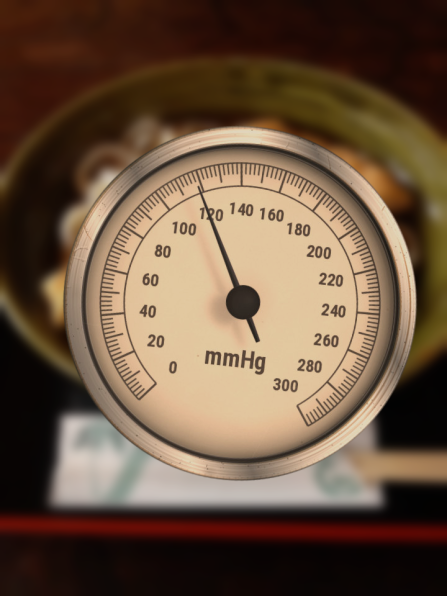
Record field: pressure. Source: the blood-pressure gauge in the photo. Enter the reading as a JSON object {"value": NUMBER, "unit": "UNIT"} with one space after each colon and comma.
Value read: {"value": 118, "unit": "mmHg"}
